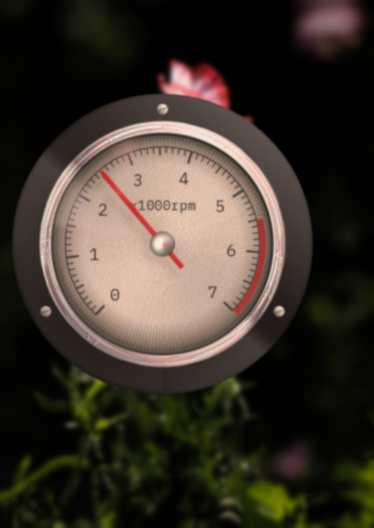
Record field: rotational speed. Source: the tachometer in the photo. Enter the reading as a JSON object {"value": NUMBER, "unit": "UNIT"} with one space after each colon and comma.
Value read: {"value": 2500, "unit": "rpm"}
